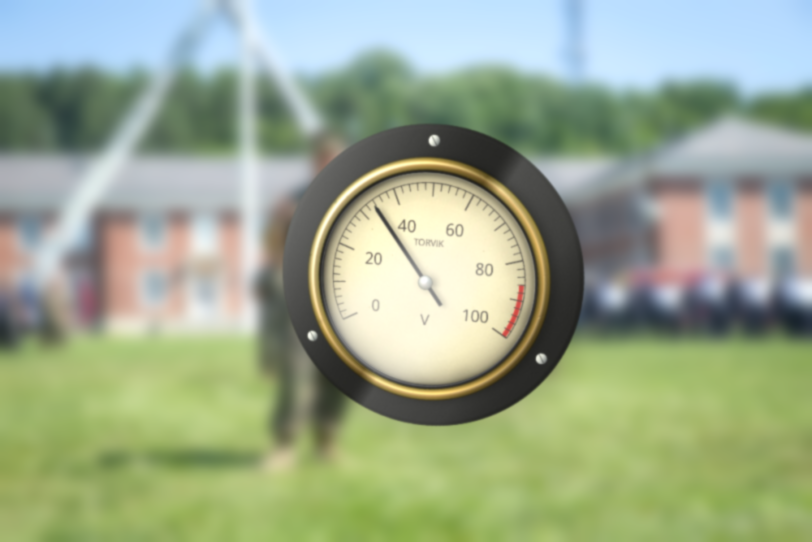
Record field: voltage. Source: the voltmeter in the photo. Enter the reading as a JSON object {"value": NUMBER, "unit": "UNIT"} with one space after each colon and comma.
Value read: {"value": 34, "unit": "V"}
